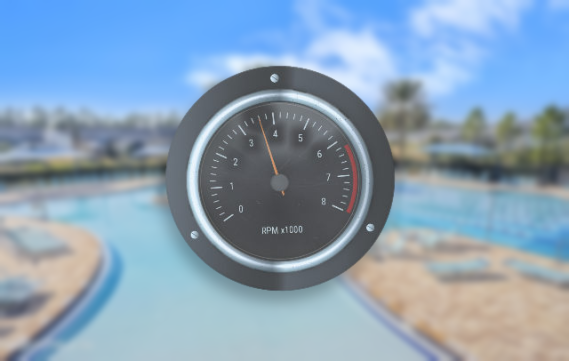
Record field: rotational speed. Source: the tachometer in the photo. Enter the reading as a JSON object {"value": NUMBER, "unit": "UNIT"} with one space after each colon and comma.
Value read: {"value": 3600, "unit": "rpm"}
